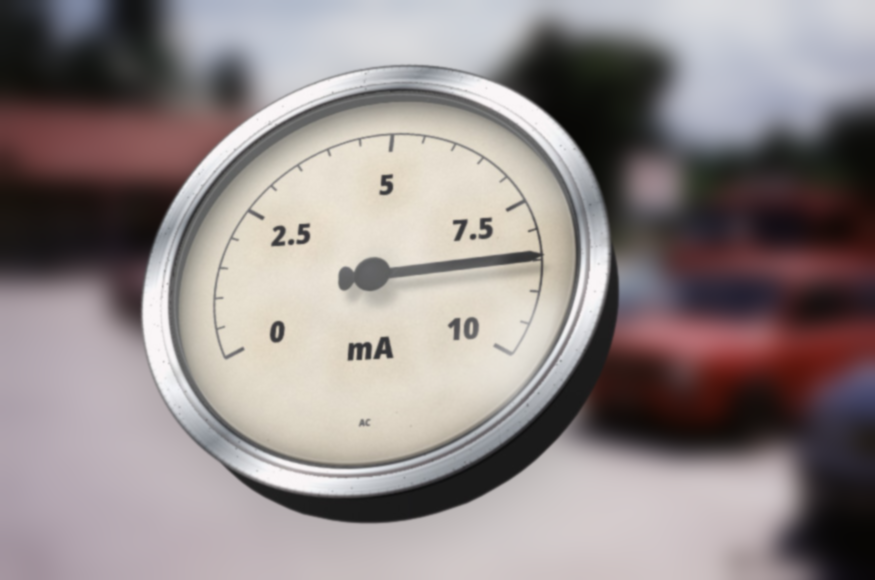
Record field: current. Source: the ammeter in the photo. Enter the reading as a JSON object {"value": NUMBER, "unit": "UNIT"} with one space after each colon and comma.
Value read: {"value": 8.5, "unit": "mA"}
